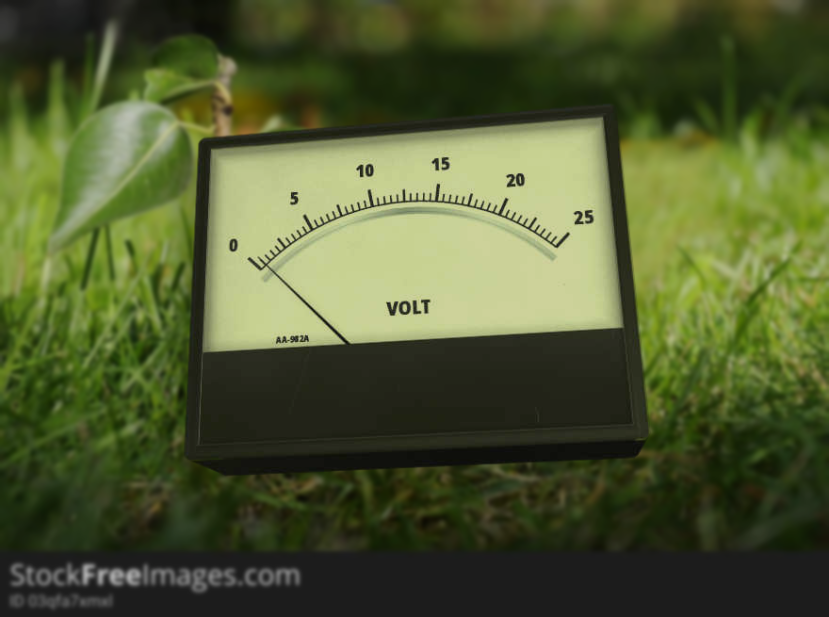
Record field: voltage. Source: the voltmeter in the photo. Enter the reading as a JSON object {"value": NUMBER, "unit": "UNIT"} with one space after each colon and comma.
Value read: {"value": 0.5, "unit": "V"}
